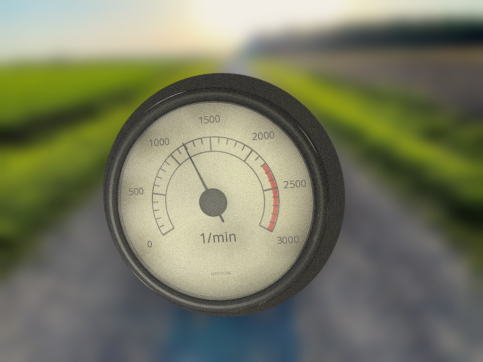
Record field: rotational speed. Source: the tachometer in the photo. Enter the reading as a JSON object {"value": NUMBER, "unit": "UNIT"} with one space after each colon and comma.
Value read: {"value": 1200, "unit": "rpm"}
